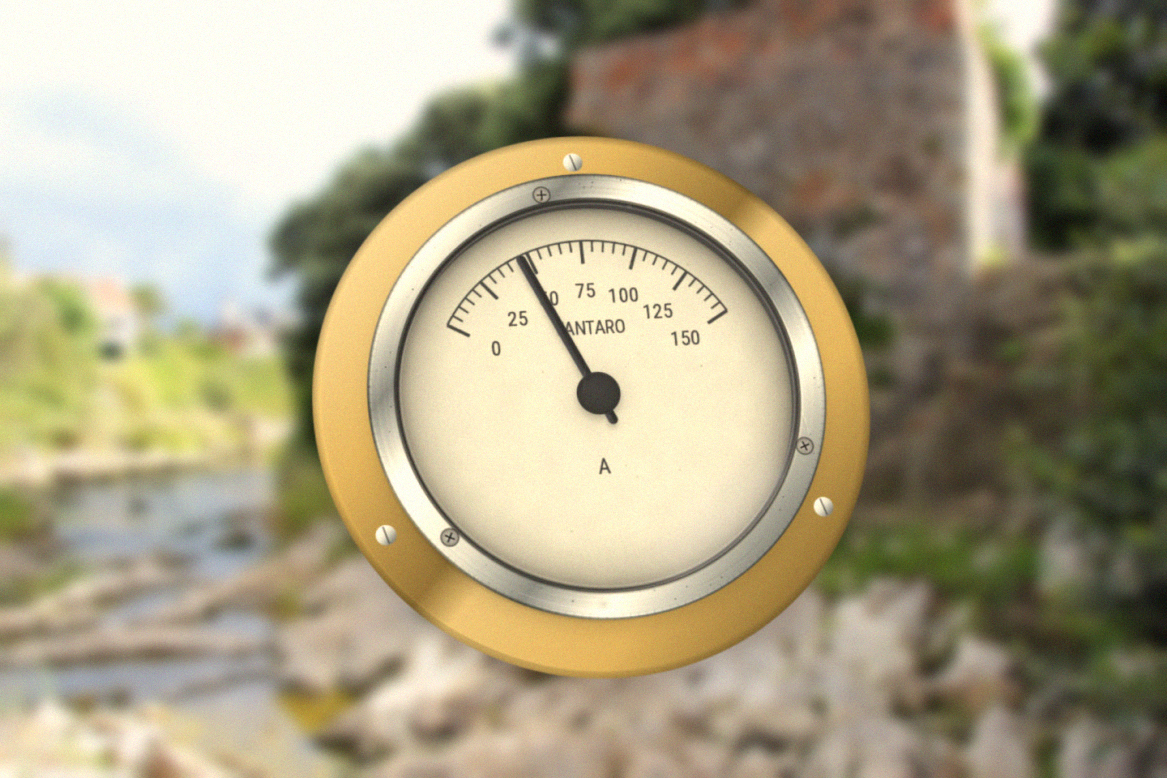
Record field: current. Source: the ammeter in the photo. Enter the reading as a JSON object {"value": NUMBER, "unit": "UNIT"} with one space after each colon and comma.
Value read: {"value": 45, "unit": "A"}
